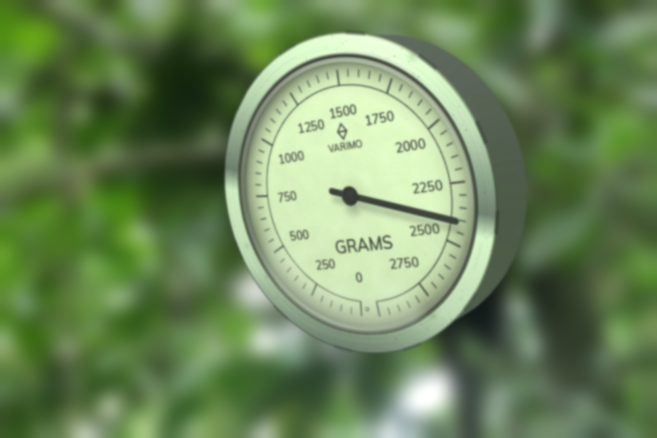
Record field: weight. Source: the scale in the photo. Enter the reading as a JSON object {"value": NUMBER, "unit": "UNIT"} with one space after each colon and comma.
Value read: {"value": 2400, "unit": "g"}
